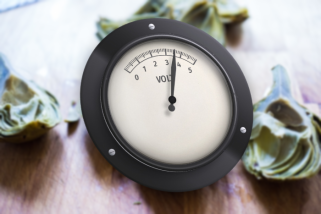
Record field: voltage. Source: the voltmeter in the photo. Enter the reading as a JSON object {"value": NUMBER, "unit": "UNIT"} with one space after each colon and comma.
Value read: {"value": 3.5, "unit": "V"}
